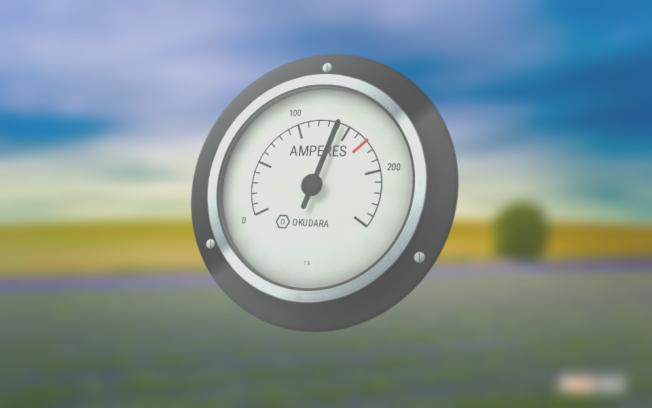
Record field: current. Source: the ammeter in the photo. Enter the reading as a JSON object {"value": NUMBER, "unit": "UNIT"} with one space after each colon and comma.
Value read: {"value": 140, "unit": "A"}
